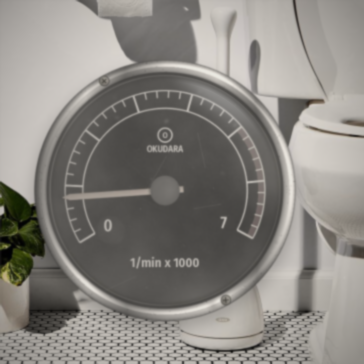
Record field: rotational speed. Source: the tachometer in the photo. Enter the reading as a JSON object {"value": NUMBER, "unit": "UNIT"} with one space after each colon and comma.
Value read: {"value": 800, "unit": "rpm"}
